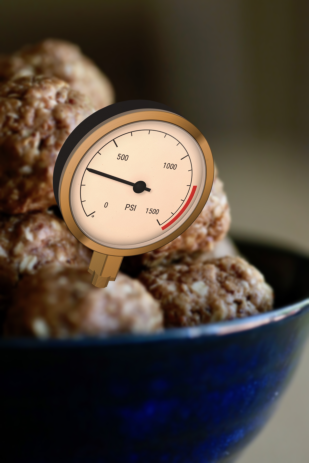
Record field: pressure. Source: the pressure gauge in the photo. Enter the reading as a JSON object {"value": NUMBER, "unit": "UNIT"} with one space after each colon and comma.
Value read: {"value": 300, "unit": "psi"}
